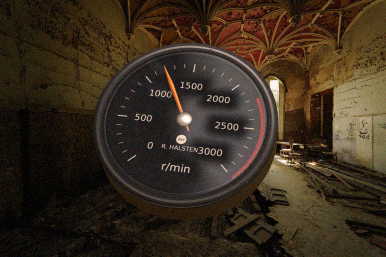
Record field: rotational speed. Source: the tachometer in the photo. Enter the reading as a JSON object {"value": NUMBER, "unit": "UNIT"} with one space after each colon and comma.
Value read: {"value": 1200, "unit": "rpm"}
